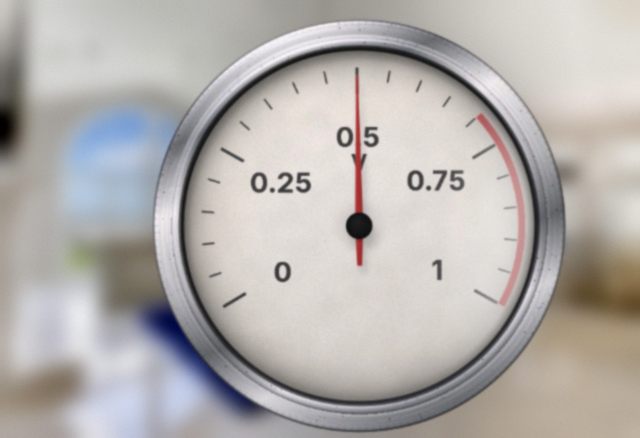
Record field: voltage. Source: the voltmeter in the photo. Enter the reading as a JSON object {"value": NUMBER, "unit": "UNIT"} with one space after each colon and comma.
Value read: {"value": 0.5, "unit": "V"}
